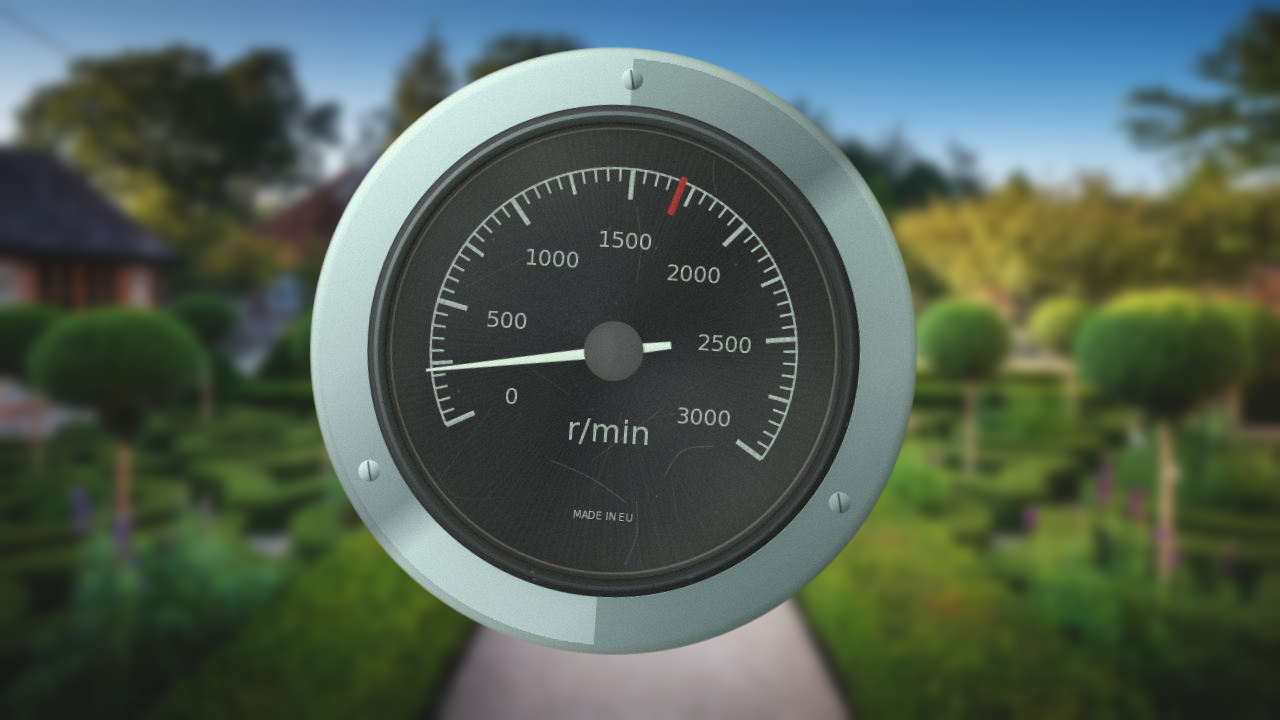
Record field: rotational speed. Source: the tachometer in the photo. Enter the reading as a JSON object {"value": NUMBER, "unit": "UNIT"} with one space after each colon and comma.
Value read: {"value": 225, "unit": "rpm"}
